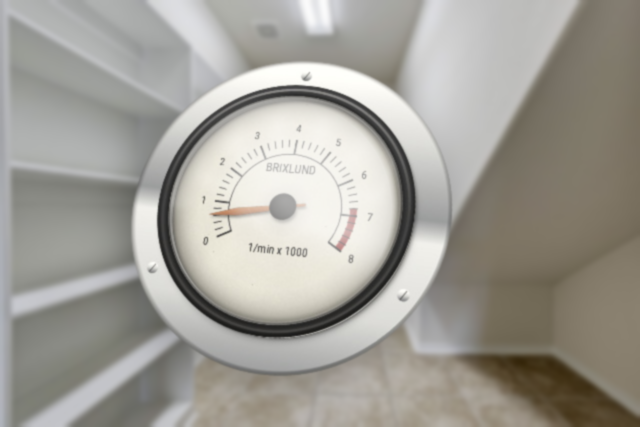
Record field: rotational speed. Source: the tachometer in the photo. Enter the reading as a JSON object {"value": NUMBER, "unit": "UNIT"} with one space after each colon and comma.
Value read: {"value": 600, "unit": "rpm"}
